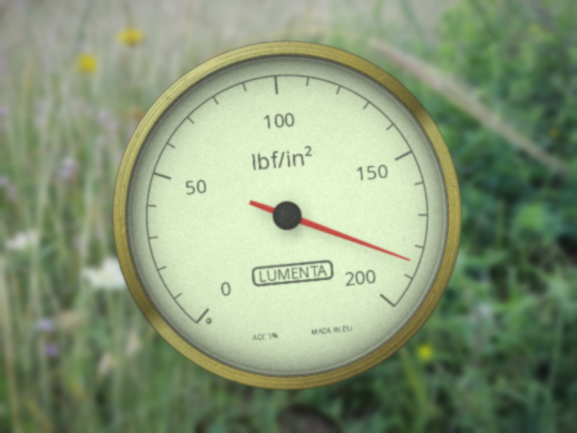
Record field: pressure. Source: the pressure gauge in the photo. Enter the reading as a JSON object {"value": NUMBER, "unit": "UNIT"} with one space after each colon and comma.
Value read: {"value": 185, "unit": "psi"}
